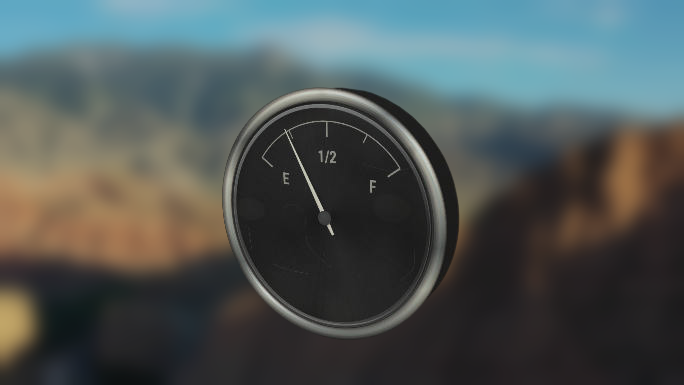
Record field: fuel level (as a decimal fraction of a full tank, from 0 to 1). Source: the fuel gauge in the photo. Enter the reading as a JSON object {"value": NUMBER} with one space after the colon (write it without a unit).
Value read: {"value": 0.25}
